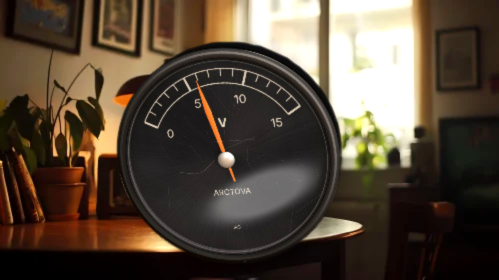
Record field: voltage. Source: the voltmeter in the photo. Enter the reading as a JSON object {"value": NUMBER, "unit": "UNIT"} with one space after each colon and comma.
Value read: {"value": 6, "unit": "V"}
